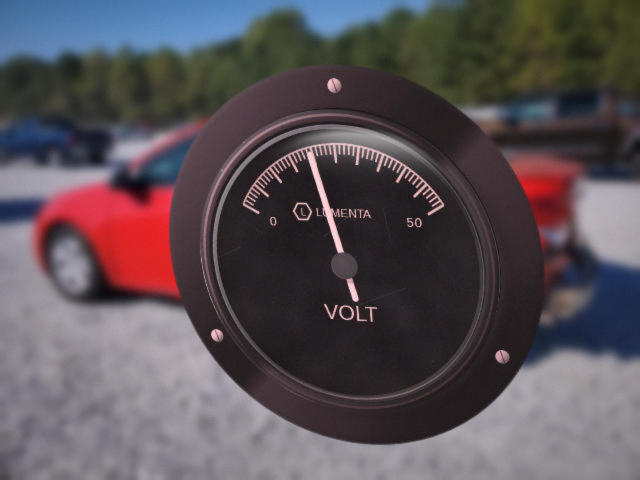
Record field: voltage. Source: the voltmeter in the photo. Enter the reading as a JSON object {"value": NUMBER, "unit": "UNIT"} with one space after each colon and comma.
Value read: {"value": 20, "unit": "V"}
